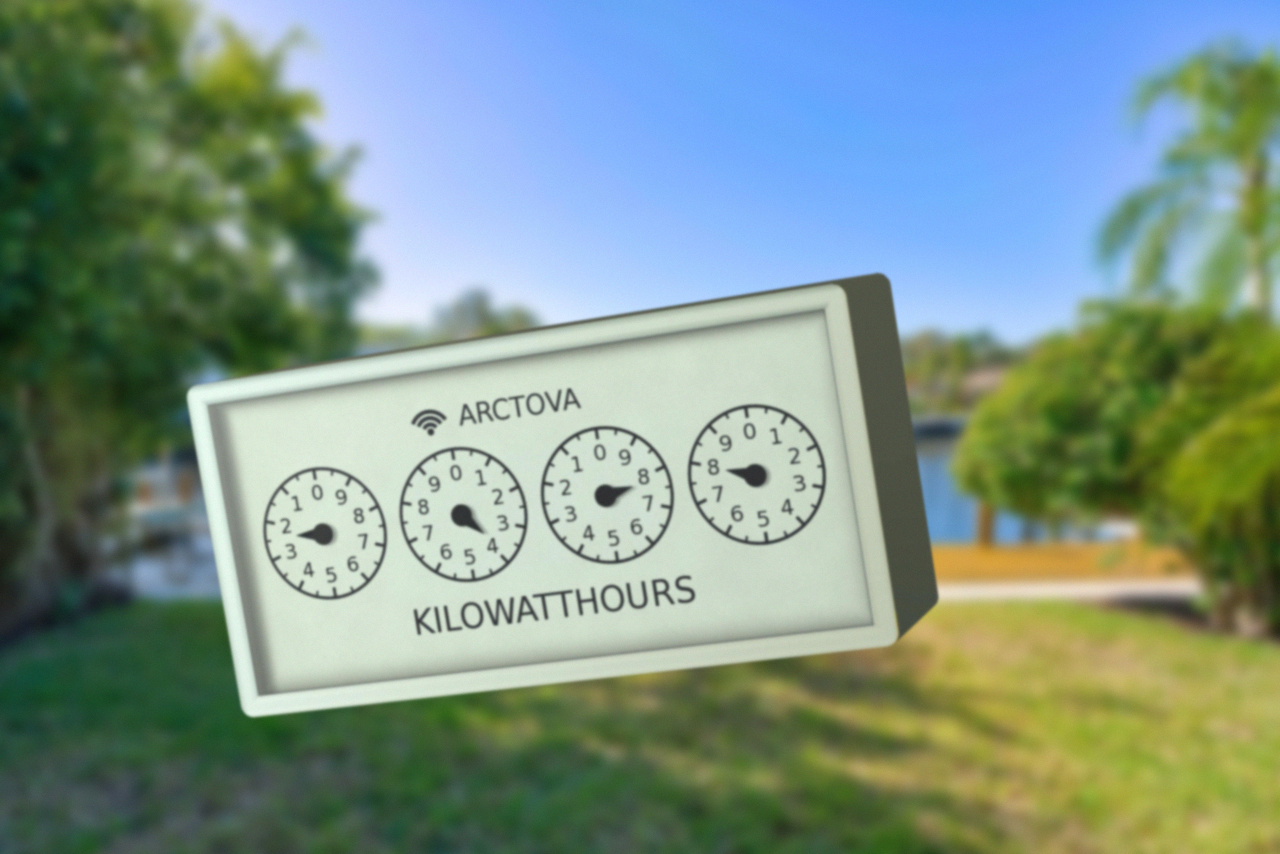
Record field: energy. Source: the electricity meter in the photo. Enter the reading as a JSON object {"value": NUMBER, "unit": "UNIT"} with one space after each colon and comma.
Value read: {"value": 2378, "unit": "kWh"}
